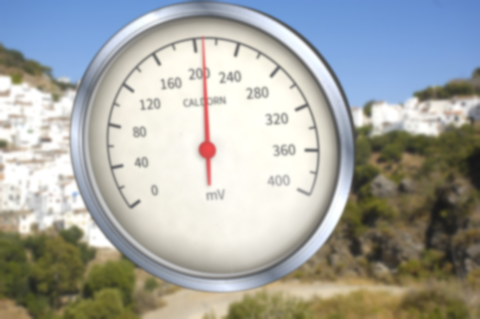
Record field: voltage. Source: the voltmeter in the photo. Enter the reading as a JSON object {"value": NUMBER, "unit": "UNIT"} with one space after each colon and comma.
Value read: {"value": 210, "unit": "mV"}
